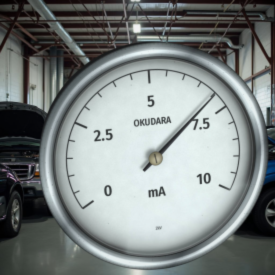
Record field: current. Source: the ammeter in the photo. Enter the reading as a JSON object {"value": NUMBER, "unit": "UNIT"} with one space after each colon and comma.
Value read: {"value": 7, "unit": "mA"}
